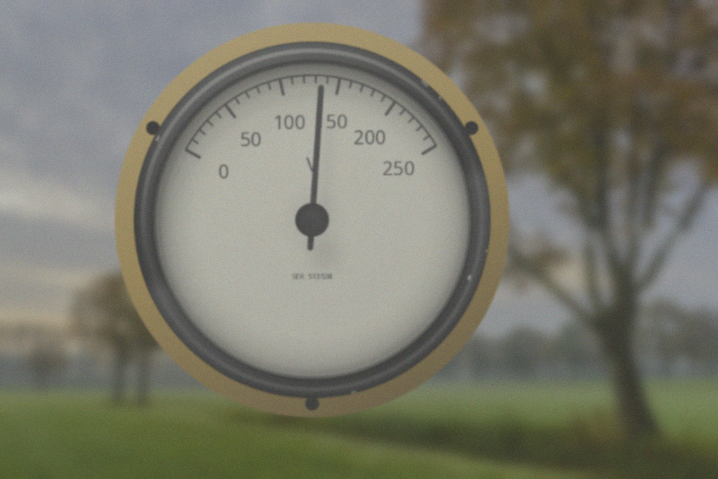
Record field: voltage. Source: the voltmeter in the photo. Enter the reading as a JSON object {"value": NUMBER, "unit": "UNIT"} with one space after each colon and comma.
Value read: {"value": 135, "unit": "V"}
